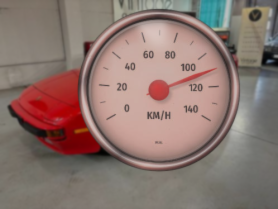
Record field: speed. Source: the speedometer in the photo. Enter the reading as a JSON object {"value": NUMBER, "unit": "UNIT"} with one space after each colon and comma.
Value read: {"value": 110, "unit": "km/h"}
